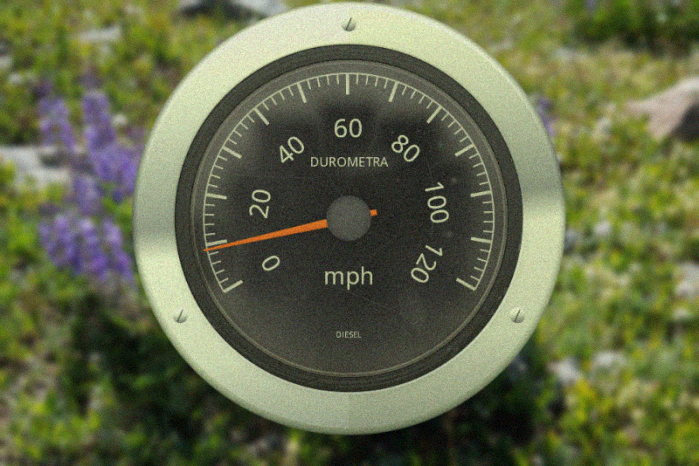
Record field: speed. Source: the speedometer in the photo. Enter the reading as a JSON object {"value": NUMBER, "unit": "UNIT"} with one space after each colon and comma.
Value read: {"value": 9, "unit": "mph"}
